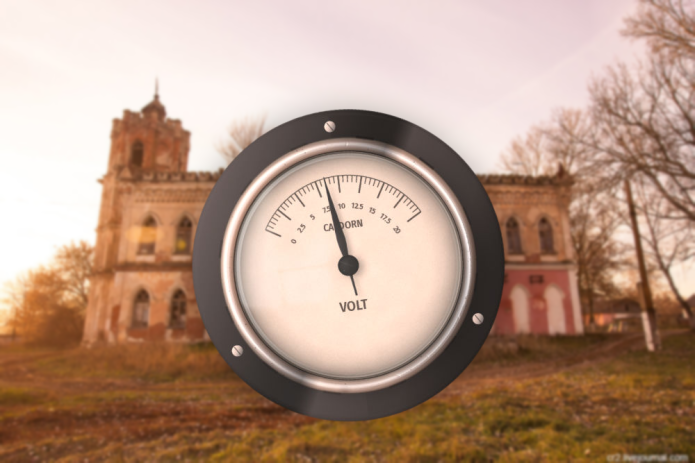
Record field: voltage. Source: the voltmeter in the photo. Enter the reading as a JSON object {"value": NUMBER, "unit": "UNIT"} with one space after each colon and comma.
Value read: {"value": 8.5, "unit": "V"}
